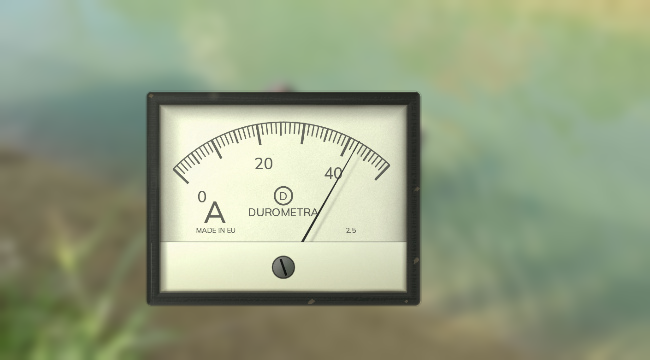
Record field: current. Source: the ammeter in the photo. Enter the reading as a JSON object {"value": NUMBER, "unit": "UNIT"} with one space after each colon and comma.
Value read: {"value": 42, "unit": "A"}
